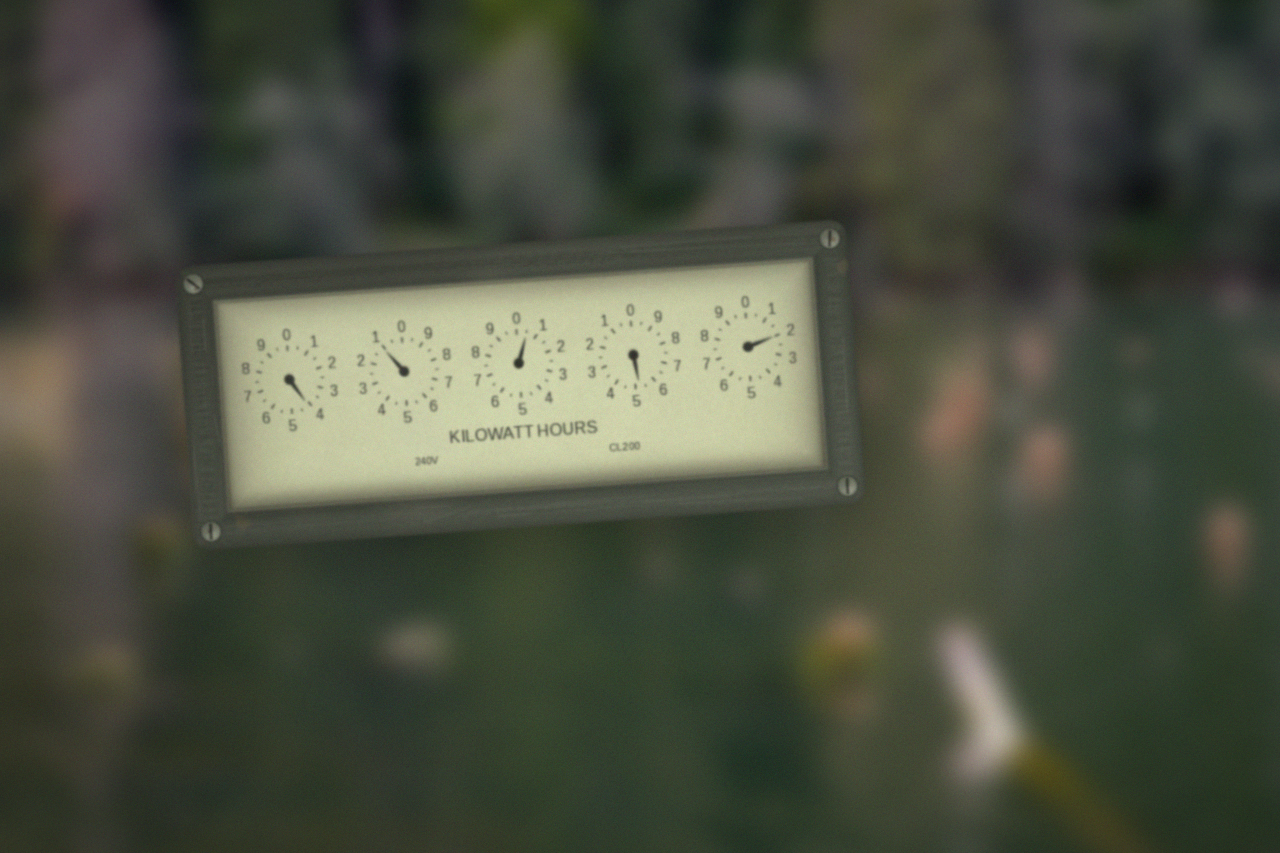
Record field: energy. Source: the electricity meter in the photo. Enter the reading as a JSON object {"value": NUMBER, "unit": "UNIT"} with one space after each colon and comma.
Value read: {"value": 41052, "unit": "kWh"}
